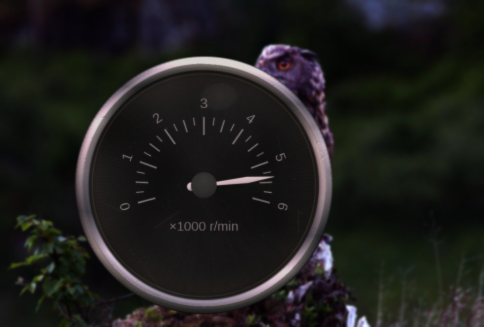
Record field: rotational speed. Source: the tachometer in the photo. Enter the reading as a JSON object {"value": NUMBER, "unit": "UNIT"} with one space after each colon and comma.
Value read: {"value": 5375, "unit": "rpm"}
